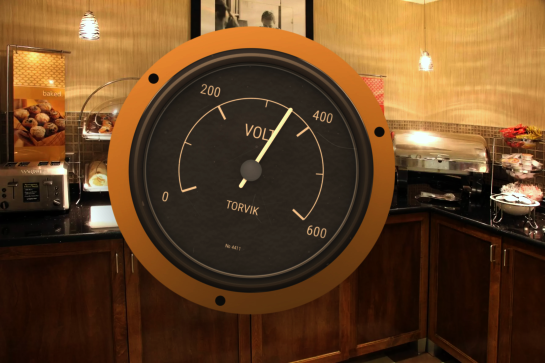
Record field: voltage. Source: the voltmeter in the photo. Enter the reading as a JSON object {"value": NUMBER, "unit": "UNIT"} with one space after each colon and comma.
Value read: {"value": 350, "unit": "V"}
